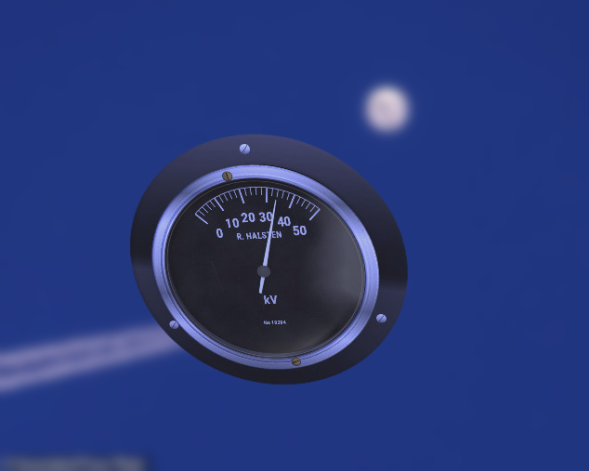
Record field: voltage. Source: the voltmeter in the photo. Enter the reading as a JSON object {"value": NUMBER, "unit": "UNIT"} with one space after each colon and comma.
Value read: {"value": 34, "unit": "kV"}
